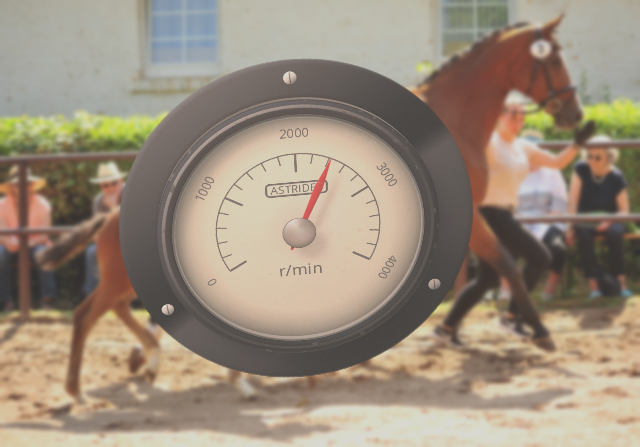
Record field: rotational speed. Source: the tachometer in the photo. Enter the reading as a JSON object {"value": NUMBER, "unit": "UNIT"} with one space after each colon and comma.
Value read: {"value": 2400, "unit": "rpm"}
